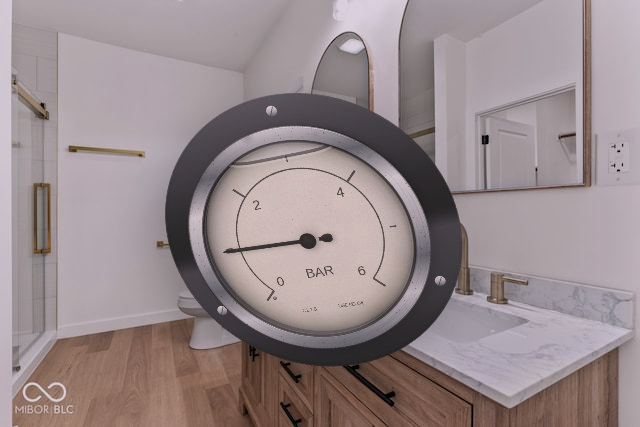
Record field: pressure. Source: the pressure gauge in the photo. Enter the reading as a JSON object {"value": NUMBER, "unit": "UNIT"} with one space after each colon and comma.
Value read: {"value": 1, "unit": "bar"}
